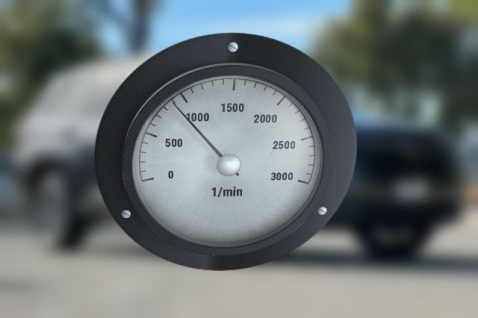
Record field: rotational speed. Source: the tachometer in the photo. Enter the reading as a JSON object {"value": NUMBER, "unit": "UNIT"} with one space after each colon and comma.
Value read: {"value": 900, "unit": "rpm"}
